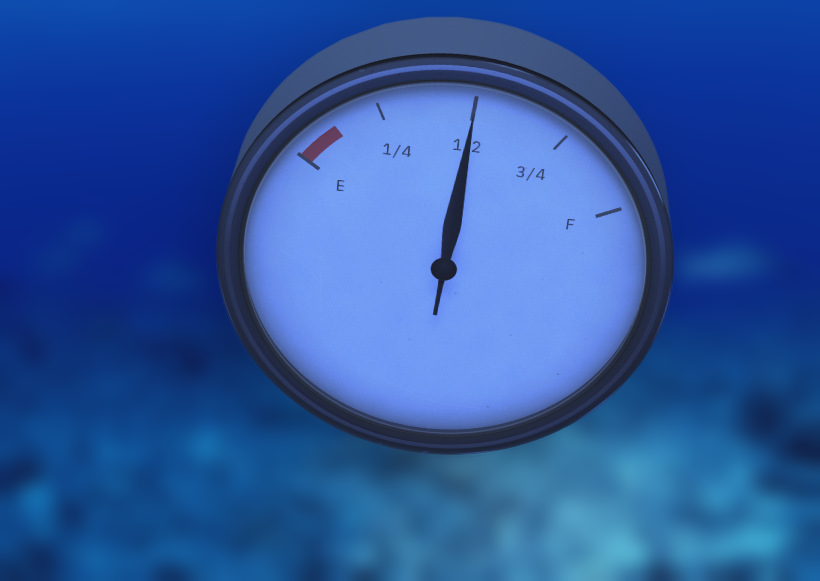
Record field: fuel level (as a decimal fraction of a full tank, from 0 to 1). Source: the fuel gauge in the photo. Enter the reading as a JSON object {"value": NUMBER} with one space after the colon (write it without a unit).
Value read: {"value": 0.5}
